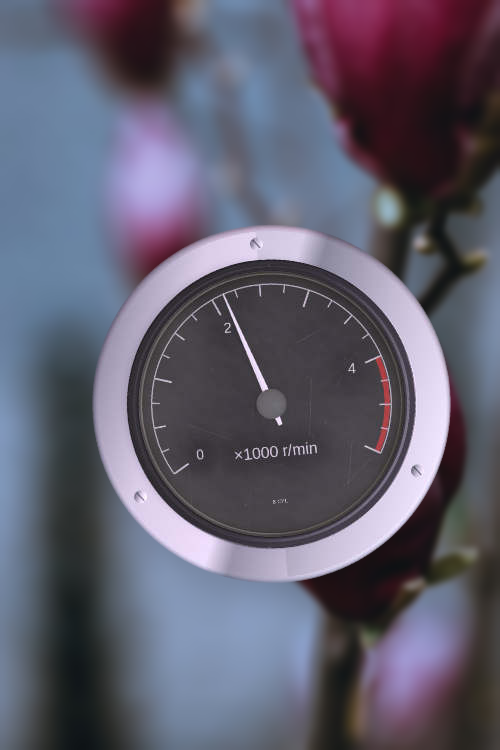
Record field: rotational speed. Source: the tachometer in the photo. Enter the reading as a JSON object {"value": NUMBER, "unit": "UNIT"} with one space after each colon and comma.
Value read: {"value": 2125, "unit": "rpm"}
